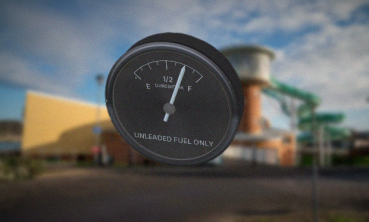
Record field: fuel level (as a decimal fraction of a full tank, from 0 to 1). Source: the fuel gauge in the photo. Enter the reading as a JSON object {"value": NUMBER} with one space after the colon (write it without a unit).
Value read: {"value": 0.75}
